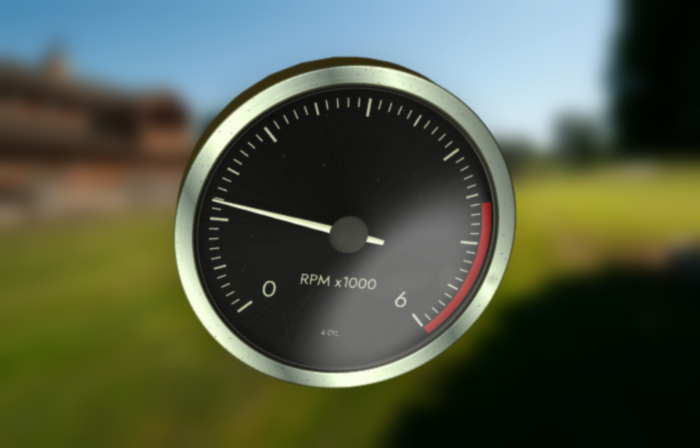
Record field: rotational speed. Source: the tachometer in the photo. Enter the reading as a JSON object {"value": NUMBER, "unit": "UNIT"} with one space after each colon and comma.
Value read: {"value": 1200, "unit": "rpm"}
